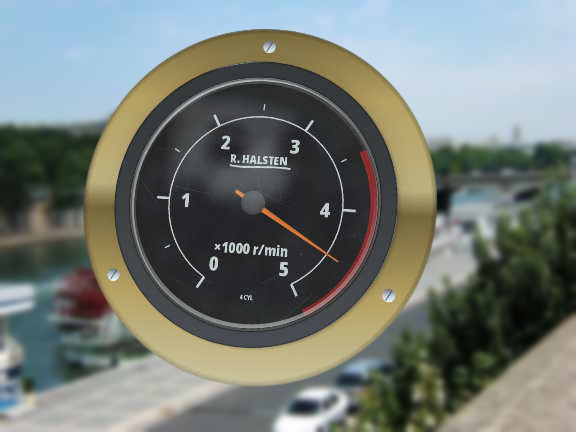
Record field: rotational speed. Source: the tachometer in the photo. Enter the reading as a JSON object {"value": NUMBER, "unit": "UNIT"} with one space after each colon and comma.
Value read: {"value": 4500, "unit": "rpm"}
